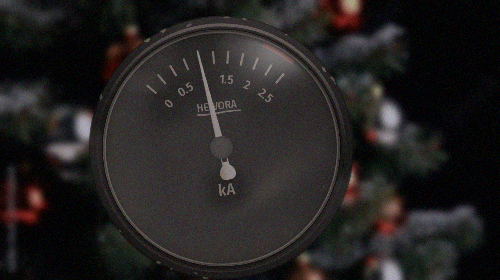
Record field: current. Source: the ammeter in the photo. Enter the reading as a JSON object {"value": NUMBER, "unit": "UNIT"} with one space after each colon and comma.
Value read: {"value": 1, "unit": "kA"}
